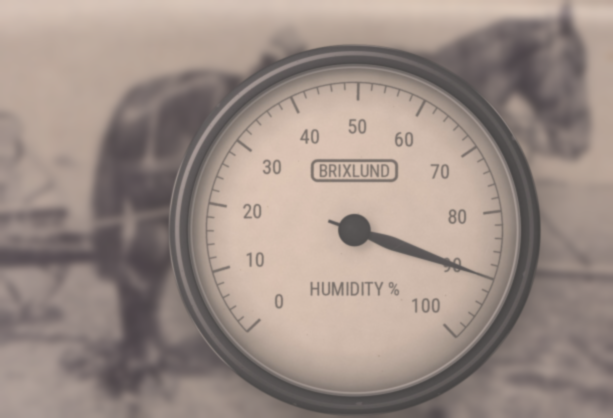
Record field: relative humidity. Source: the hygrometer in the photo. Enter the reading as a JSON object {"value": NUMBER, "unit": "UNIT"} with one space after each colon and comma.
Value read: {"value": 90, "unit": "%"}
